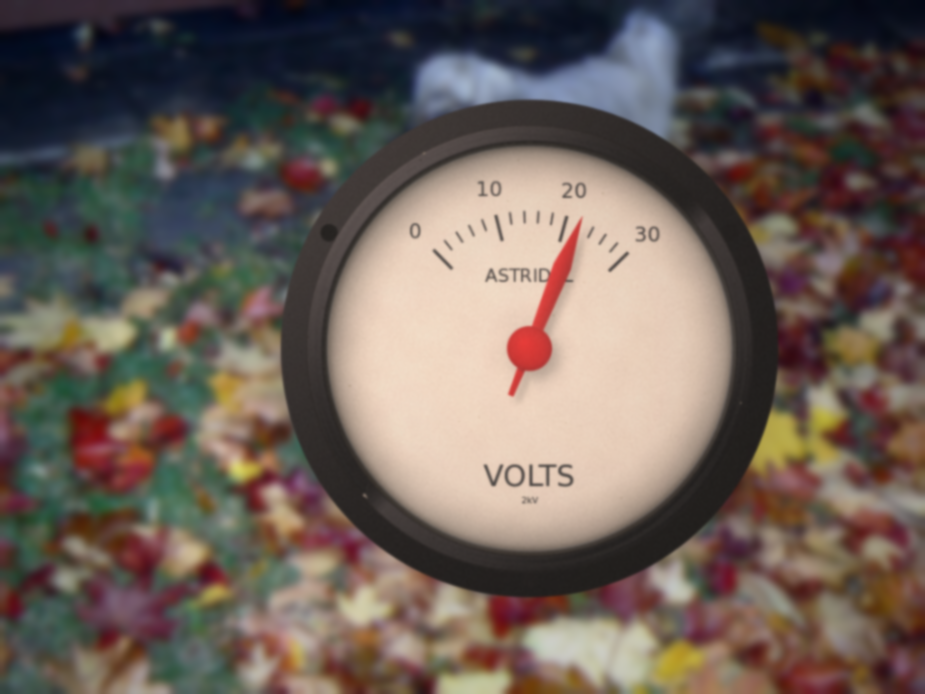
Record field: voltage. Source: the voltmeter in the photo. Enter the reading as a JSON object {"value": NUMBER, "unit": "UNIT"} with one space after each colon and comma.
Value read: {"value": 22, "unit": "V"}
